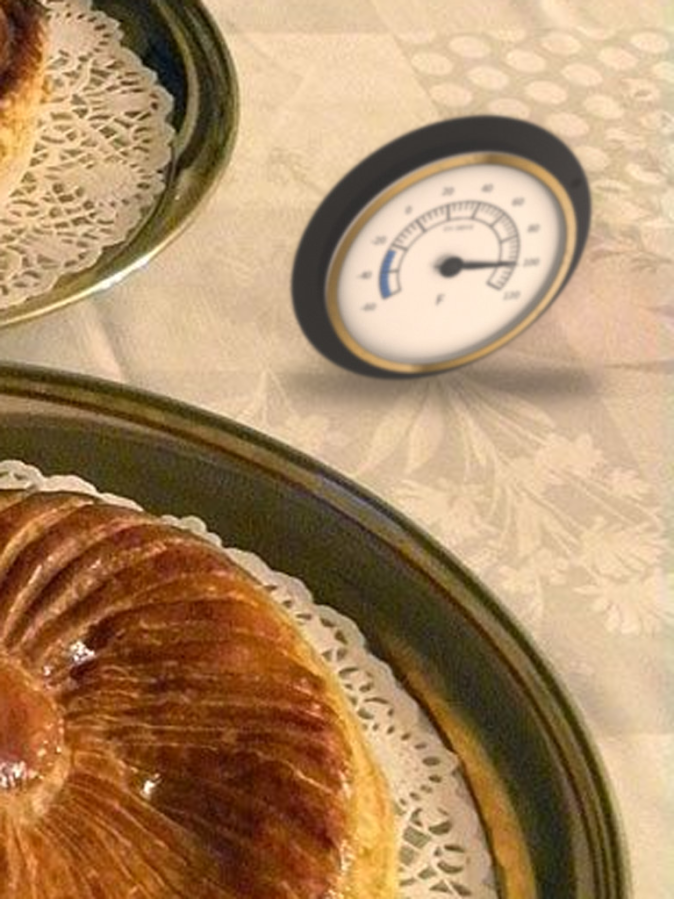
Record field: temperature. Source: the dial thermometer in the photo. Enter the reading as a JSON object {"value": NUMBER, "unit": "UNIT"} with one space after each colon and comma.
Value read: {"value": 100, "unit": "°F"}
